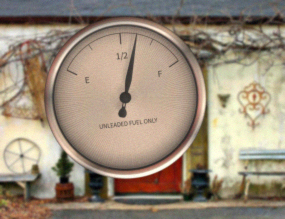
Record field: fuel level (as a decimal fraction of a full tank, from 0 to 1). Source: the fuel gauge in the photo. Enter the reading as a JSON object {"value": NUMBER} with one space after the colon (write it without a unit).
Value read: {"value": 0.625}
